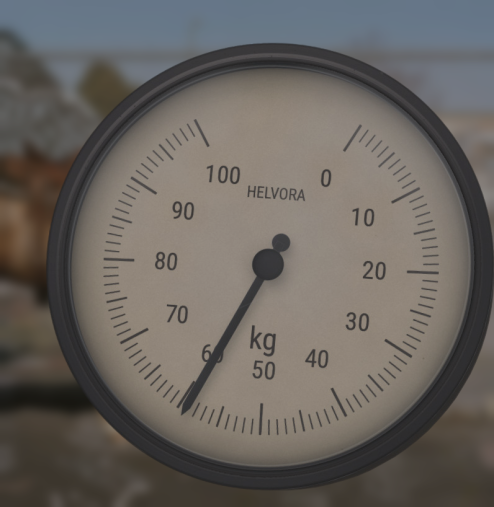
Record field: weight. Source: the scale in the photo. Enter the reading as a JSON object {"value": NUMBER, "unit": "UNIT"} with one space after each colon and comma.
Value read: {"value": 59, "unit": "kg"}
